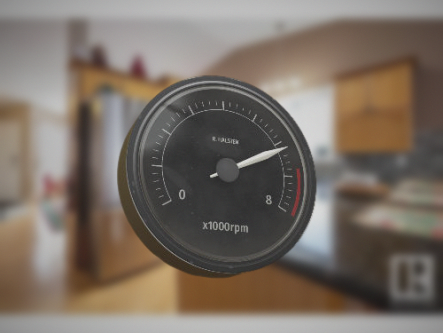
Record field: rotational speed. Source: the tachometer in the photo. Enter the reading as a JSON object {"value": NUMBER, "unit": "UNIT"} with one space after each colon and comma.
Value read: {"value": 6200, "unit": "rpm"}
